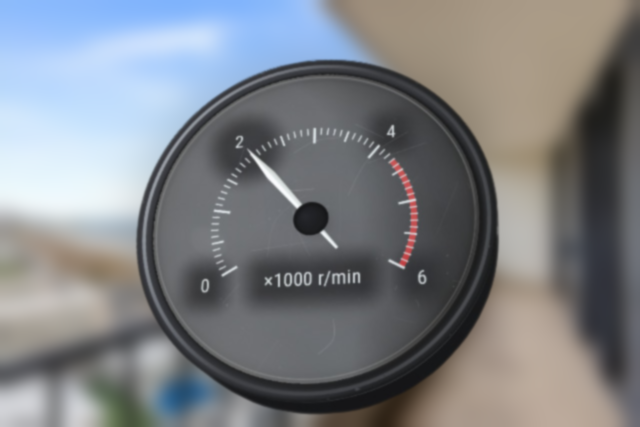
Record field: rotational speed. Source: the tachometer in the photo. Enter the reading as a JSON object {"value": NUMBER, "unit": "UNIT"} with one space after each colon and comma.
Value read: {"value": 2000, "unit": "rpm"}
